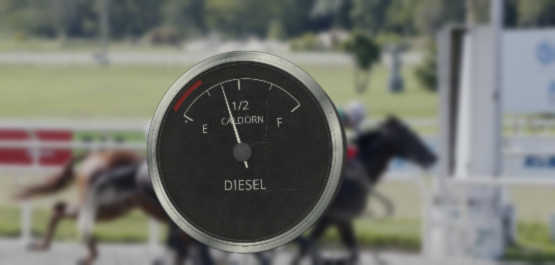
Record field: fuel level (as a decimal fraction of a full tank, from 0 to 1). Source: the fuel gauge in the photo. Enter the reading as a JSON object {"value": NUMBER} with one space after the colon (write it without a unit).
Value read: {"value": 0.375}
